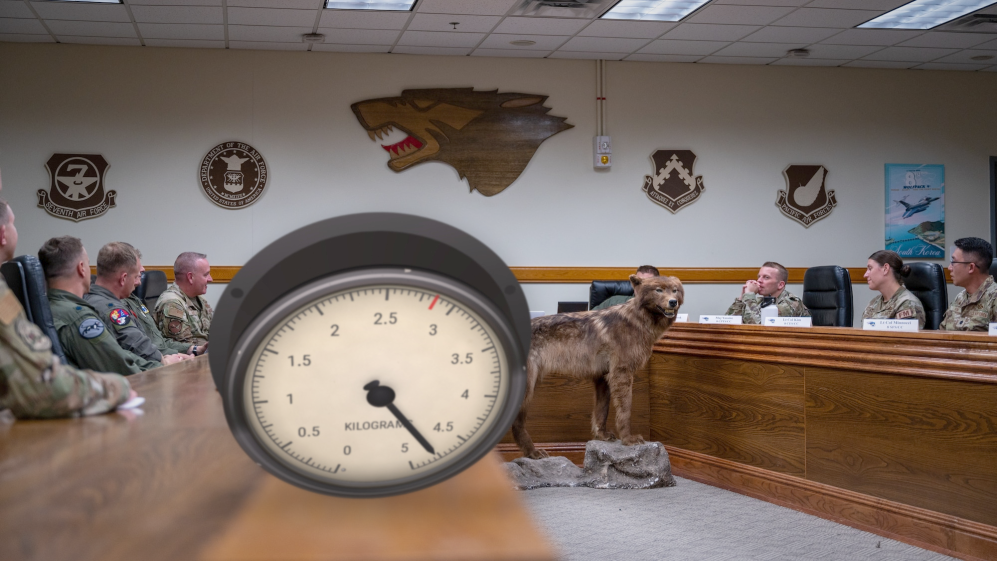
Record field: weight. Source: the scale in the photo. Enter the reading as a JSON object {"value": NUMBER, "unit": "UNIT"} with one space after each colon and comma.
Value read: {"value": 4.75, "unit": "kg"}
